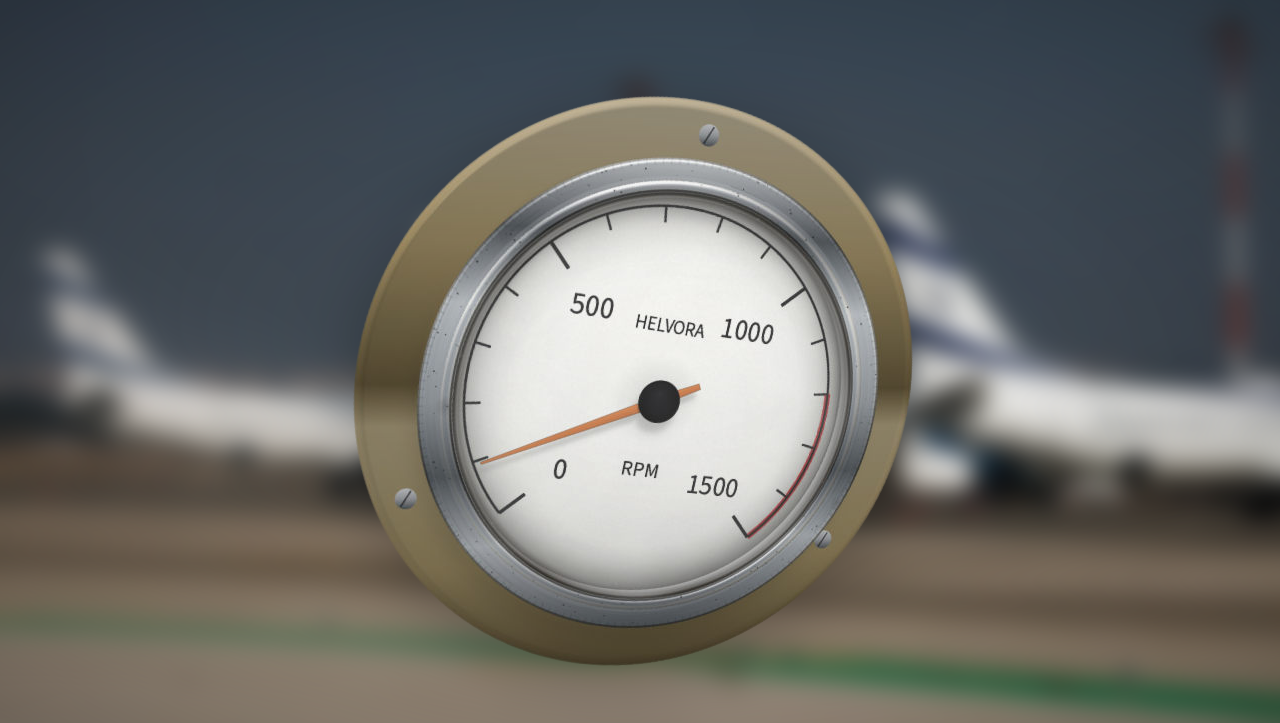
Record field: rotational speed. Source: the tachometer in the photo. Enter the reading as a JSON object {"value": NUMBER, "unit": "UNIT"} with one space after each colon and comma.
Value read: {"value": 100, "unit": "rpm"}
